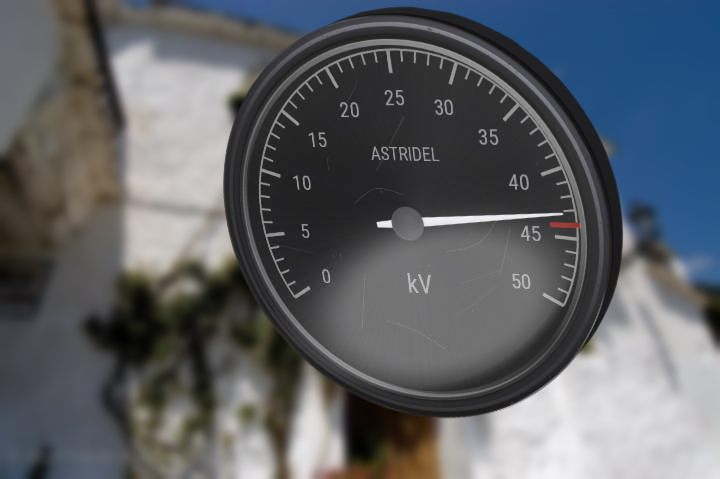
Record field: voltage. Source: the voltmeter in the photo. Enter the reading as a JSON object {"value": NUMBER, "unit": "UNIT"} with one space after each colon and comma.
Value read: {"value": 43, "unit": "kV"}
